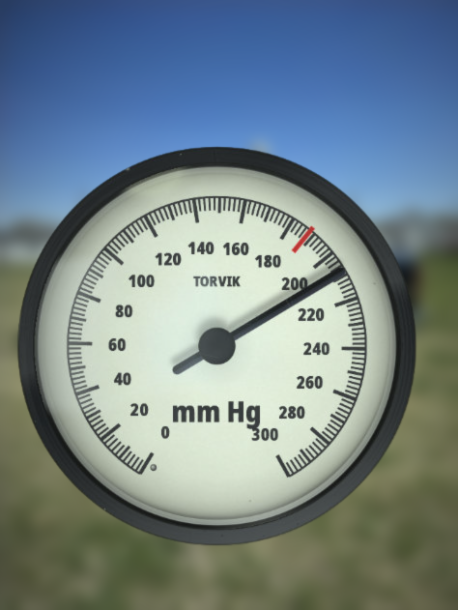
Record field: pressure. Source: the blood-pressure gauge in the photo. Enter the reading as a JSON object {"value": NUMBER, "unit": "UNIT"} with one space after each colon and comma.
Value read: {"value": 208, "unit": "mmHg"}
